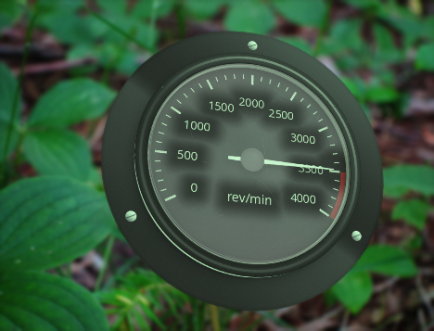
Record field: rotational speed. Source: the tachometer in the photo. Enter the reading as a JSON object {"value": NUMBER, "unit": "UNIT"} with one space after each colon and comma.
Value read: {"value": 3500, "unit": "rpm"}
